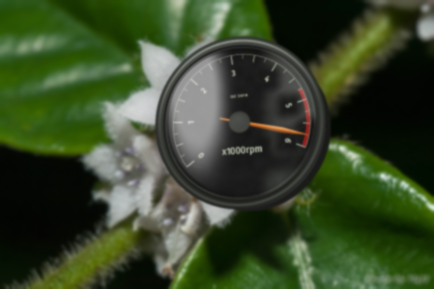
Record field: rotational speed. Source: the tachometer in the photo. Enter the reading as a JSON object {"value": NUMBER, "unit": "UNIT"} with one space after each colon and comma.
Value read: {"value": 5750, "unit": "rpm"}
